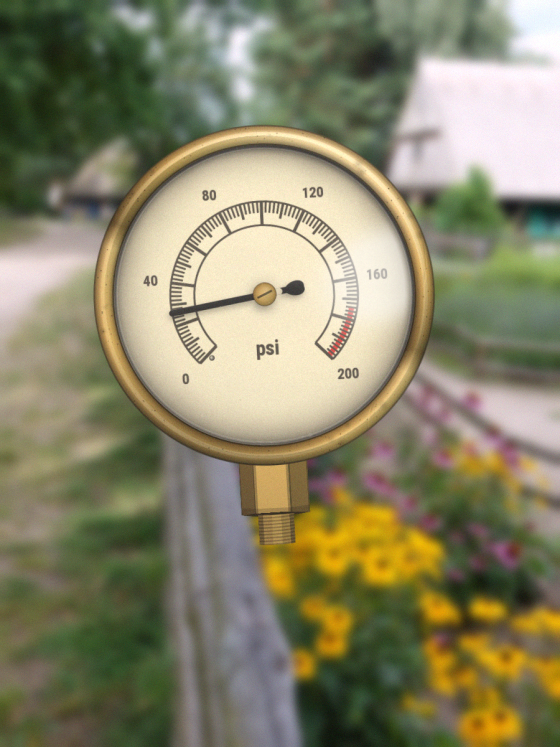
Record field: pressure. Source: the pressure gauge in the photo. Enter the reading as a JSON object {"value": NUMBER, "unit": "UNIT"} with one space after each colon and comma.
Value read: {"value": 26, "unit": "psi"}
